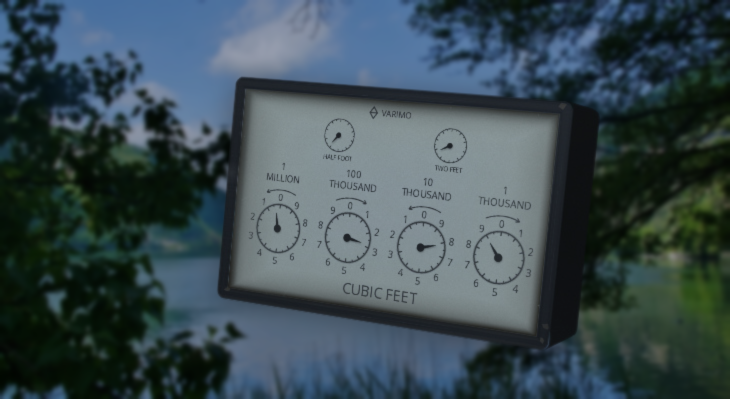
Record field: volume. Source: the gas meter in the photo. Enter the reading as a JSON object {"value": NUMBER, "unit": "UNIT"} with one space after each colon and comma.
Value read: {"value": 27900, "unit": "ft³"}
